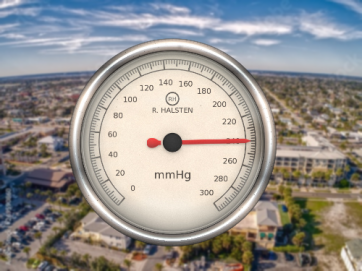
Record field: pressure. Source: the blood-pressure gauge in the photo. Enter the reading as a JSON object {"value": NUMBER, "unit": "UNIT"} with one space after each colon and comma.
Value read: {"value": 240, "unit": "mmHg"}
